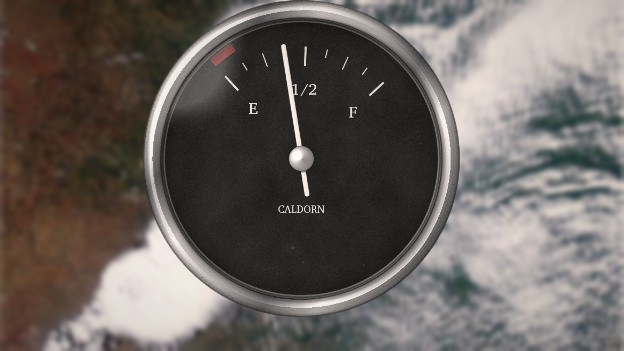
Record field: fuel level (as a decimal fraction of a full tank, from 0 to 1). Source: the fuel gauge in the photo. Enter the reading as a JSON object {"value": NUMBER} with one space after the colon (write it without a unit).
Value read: {"value": 0.375}
